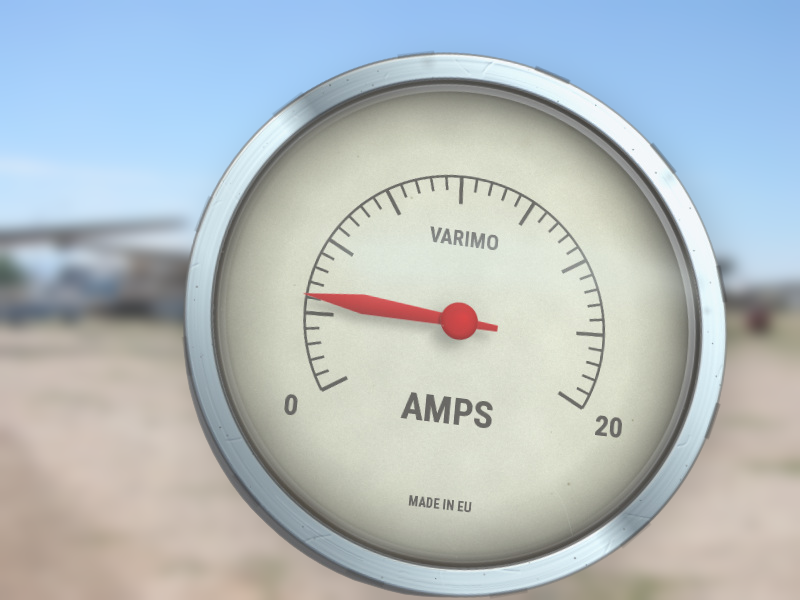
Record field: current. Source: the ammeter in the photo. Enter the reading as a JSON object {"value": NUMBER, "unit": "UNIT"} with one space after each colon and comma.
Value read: {"value": 3, "unit": "A"}
